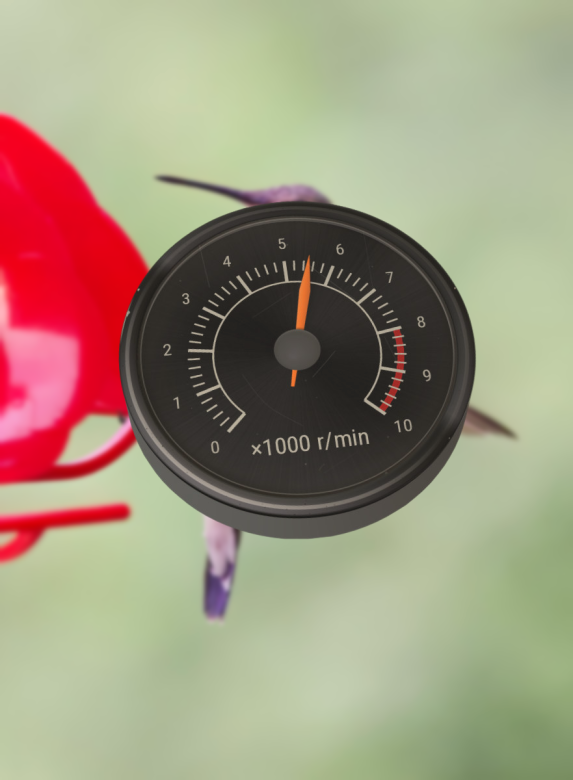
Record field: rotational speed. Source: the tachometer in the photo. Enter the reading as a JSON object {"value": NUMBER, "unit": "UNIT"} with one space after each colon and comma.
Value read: {"value": 5500, "unit": "rpm"}
